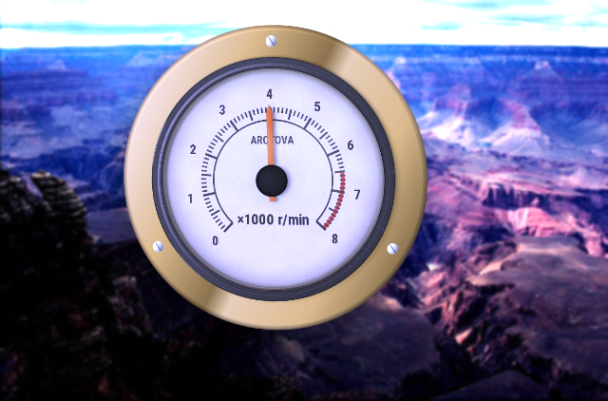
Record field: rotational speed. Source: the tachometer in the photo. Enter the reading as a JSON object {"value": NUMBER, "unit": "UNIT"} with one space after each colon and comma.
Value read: {"value": 4000, "unit": "rpm"}
